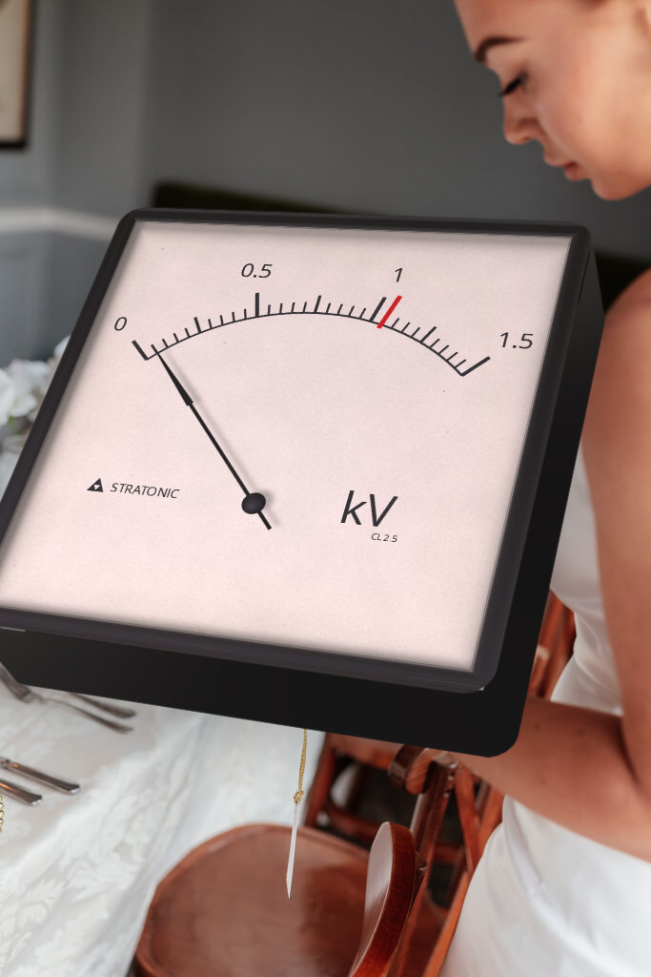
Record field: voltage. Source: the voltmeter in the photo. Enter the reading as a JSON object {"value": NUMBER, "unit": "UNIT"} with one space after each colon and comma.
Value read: {"value": 0.05, "unit": "kV"}
